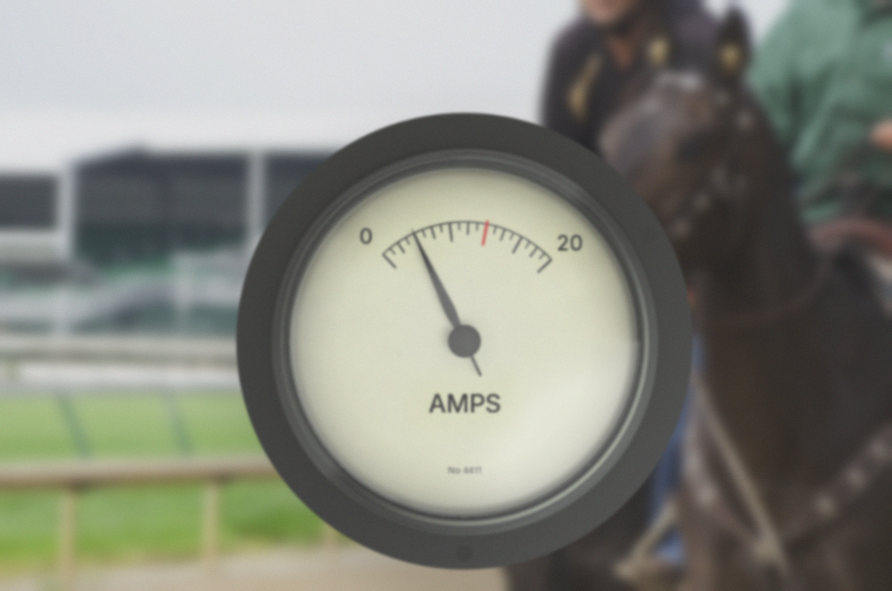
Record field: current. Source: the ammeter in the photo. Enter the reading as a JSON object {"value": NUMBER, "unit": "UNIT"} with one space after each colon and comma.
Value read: {"value": 4, "unit": "A"}
